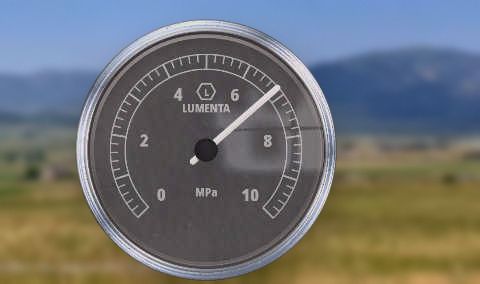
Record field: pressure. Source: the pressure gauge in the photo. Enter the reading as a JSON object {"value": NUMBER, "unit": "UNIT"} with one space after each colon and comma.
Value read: {"value": 6.8, "unit": "MPa"}
